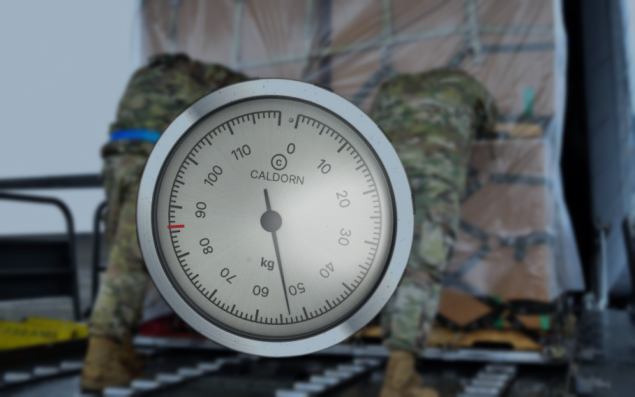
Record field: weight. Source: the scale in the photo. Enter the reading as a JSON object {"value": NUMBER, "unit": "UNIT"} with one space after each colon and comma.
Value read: {"value": 53, "unit": "kg"}
